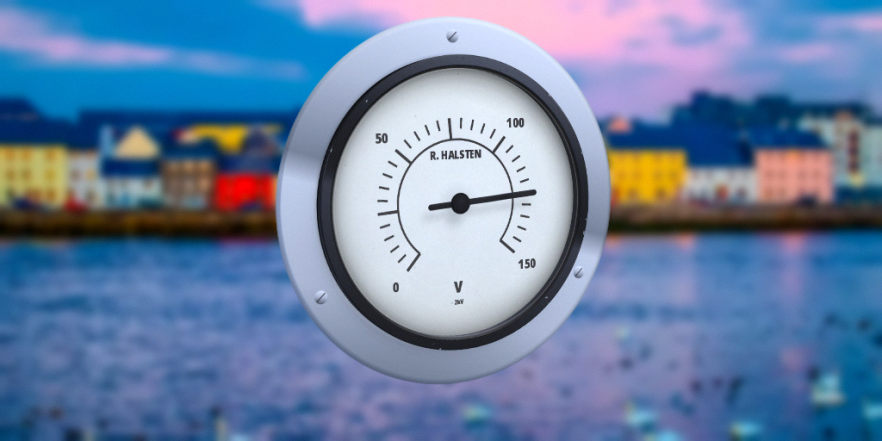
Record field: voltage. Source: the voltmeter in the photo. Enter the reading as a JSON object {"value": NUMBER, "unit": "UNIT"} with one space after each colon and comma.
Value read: {"value": 125, "unit": "V"}
